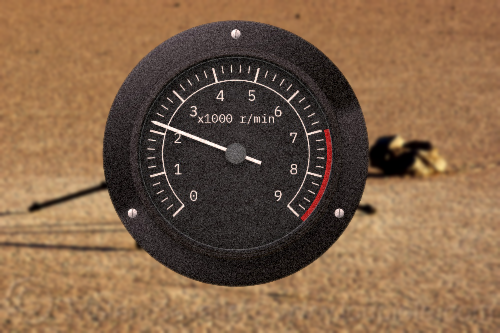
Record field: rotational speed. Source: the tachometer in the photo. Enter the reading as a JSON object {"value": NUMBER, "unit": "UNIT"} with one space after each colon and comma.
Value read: {"value": 2200, "unit": "rpm"}
